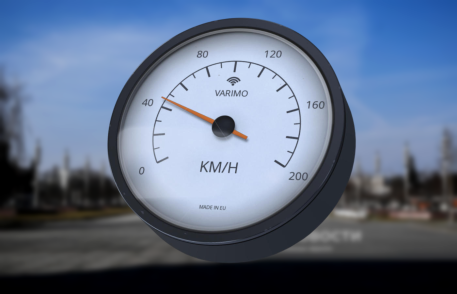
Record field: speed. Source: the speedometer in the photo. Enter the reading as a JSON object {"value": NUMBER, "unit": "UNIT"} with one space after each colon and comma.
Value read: {"value": 45, "unit": "km/h"}
